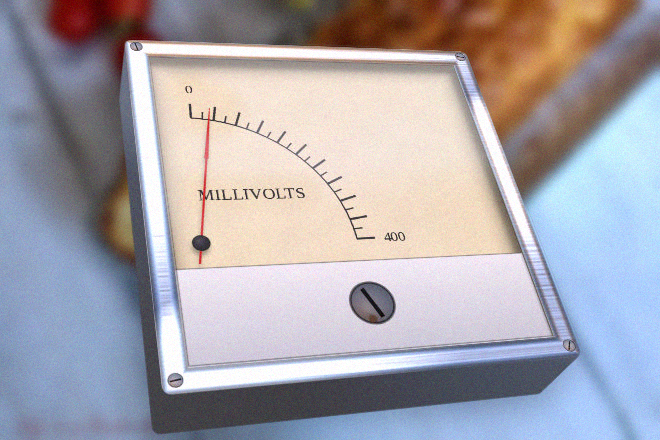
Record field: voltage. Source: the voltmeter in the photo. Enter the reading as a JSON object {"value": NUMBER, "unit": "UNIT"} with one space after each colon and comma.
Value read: {"value": 30, "unit": "mV"}
